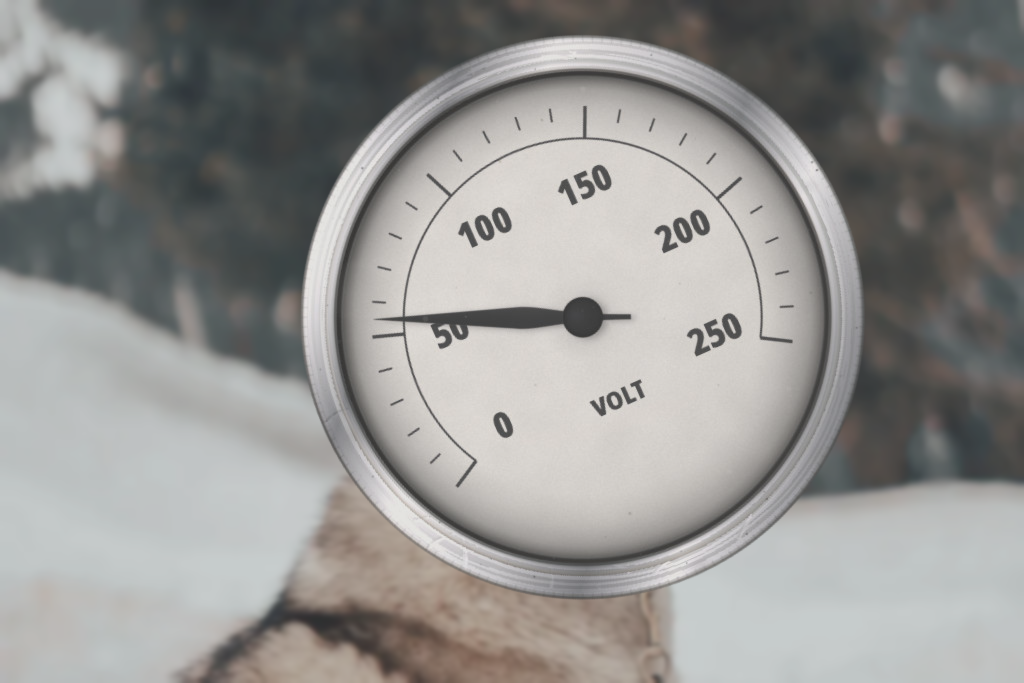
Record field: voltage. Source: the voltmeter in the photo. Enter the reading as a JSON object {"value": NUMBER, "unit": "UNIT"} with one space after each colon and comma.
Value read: {"value": 55, "unit": "V"}
